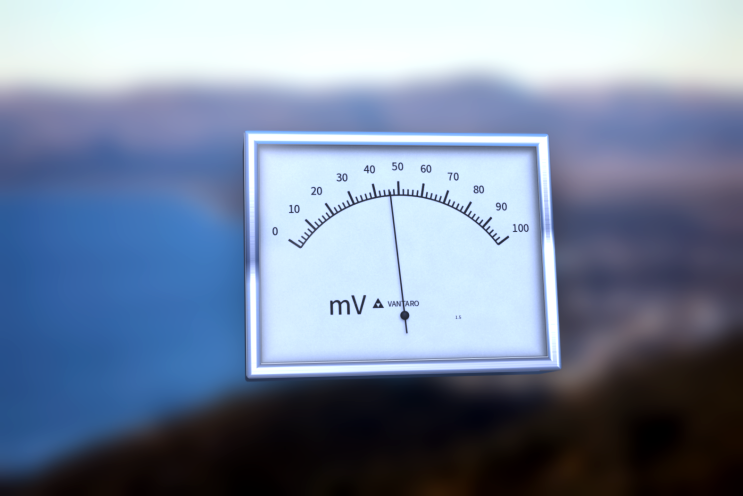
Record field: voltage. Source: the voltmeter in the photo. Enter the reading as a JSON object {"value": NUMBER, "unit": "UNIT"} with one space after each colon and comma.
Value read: {"value": 46, "unit": "mV"}
